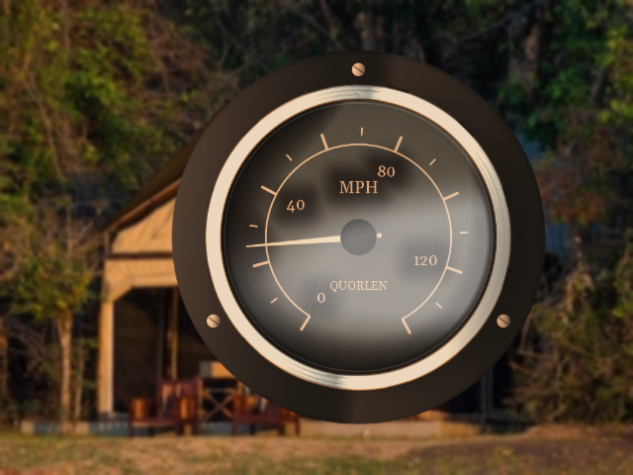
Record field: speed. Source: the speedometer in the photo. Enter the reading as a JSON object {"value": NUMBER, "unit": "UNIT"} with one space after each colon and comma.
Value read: {"value": 25, "unit": "mph"}
